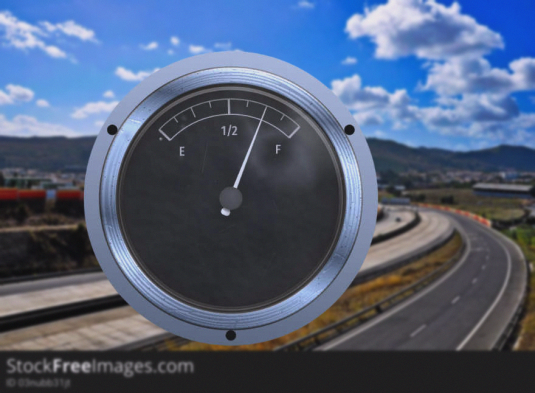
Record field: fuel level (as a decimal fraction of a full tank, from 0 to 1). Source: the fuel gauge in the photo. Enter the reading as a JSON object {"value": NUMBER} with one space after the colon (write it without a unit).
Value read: {"value": 0.75}
